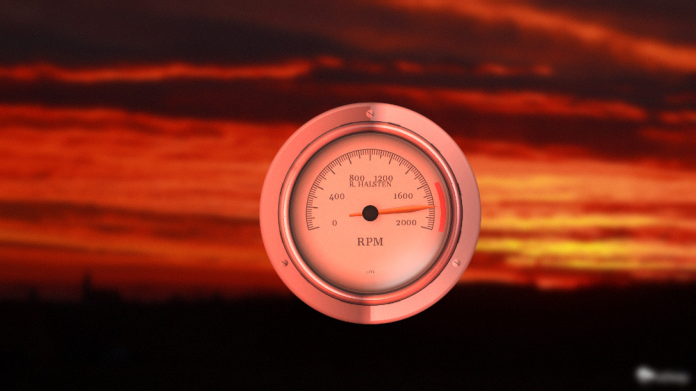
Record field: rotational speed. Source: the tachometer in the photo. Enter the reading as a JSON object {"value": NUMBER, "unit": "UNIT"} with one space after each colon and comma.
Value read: {"value": 1800, "unit": "rpm"}
